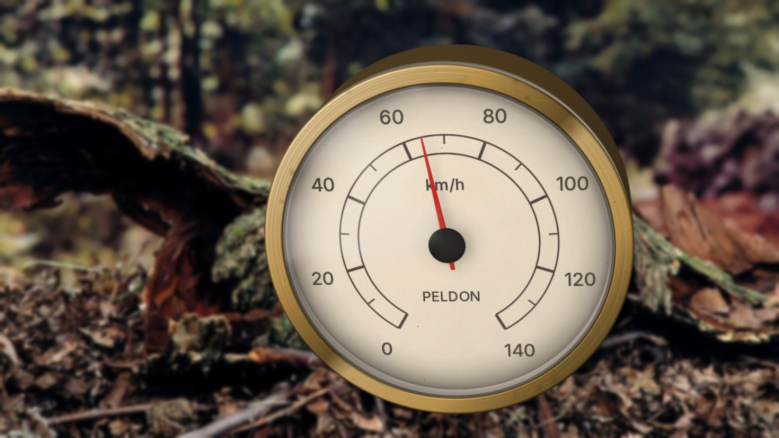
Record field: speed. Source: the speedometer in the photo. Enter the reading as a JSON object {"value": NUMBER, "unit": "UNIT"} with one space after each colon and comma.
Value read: {"value": 65, "unit": "km/h"}
